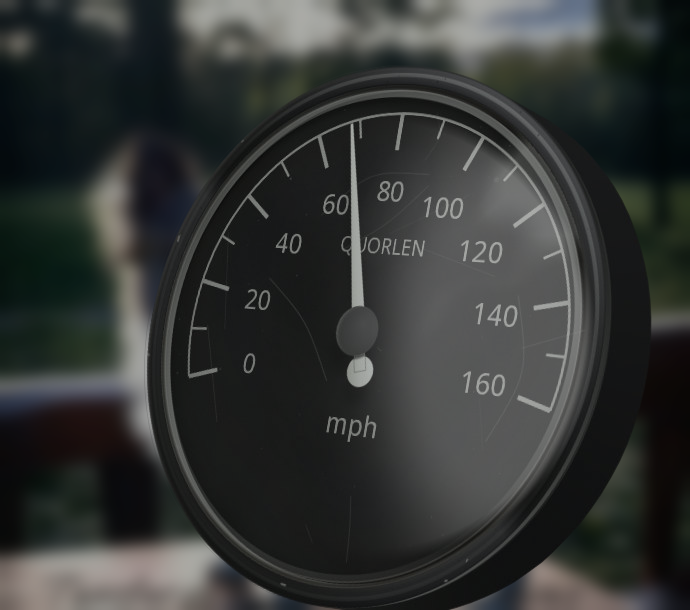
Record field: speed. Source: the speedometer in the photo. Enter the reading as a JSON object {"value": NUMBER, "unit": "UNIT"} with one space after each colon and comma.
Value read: {"value": 70, "unit": "mph"}
